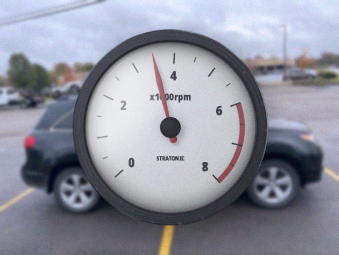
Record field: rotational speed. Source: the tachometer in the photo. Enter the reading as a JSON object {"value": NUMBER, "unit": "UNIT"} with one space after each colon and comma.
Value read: {"value": 3500, "unit": "rpm"}
